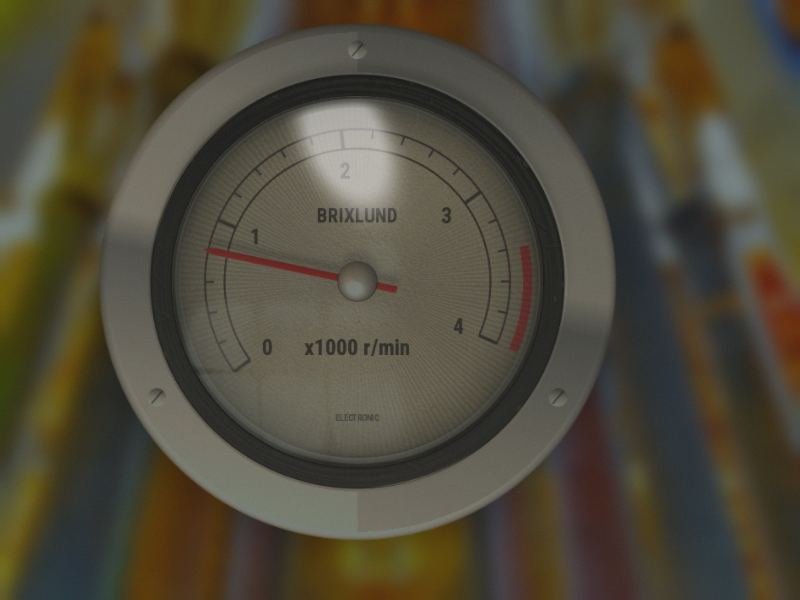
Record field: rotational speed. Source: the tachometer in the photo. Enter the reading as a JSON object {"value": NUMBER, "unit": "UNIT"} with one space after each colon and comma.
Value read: {"value": 800, "unit": "rpm"}
